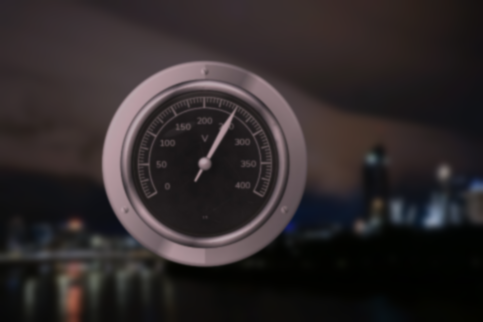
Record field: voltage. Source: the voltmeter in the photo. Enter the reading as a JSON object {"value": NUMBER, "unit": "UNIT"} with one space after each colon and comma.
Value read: {"value": 250, "unit": "V"}
